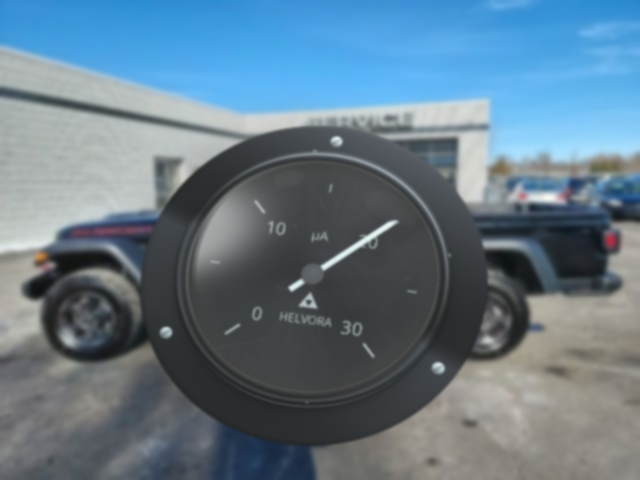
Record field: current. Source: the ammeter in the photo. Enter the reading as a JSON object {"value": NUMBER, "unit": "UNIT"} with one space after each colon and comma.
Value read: {"value": 20, "unit": "µA"}
